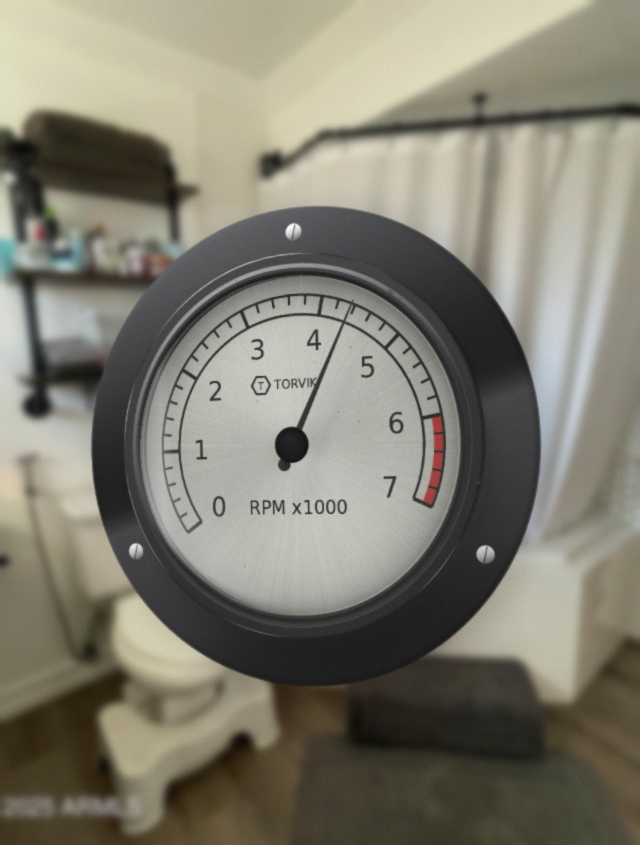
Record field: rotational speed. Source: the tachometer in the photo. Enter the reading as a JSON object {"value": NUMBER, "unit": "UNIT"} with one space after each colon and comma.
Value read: {"value": 4400, "unit": "rpm"}
